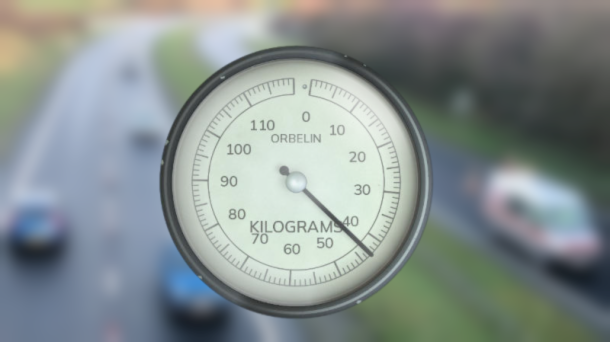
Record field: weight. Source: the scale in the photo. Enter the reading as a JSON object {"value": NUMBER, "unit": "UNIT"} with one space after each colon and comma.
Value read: {"value": 43, "unit": "kg"}
